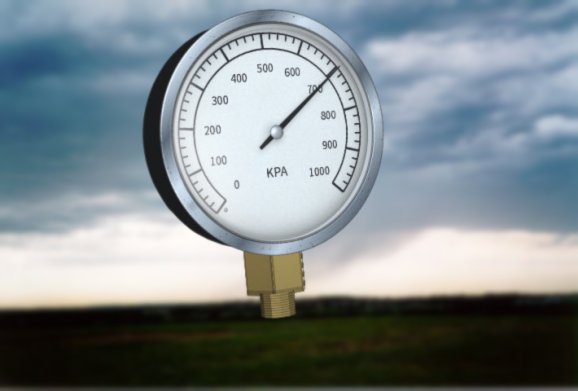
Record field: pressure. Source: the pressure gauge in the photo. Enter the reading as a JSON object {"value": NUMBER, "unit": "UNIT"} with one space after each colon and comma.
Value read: {"value": 700, "unit": "kPa"}
